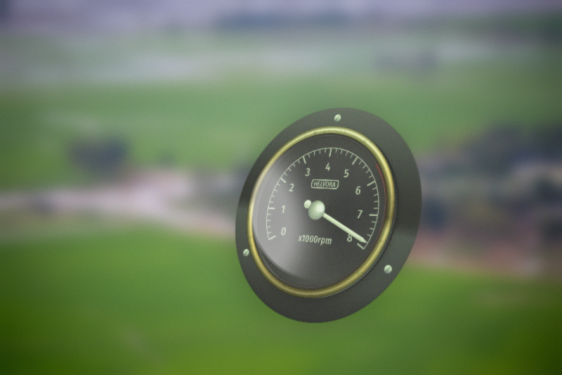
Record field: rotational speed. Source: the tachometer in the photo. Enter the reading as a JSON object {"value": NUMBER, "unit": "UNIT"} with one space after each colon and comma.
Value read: {"value": 7800, "unit": "rpm"}
